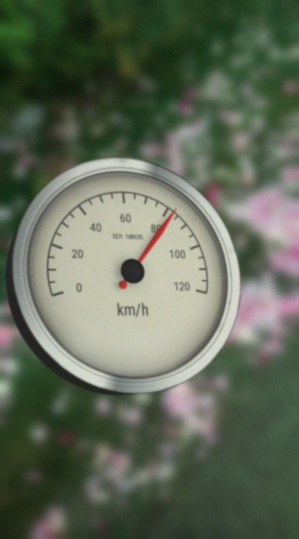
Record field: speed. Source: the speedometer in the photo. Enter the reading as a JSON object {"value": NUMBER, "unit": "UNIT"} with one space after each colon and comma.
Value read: {"value": 82.5, "unit": "km/h"}
